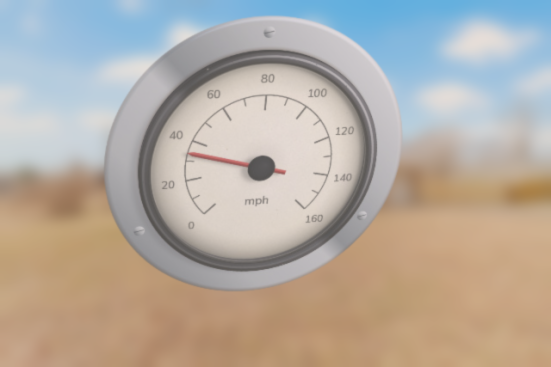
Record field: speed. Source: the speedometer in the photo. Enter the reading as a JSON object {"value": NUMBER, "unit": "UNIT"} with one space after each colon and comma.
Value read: {"value": 35, "unit": "mph"}
